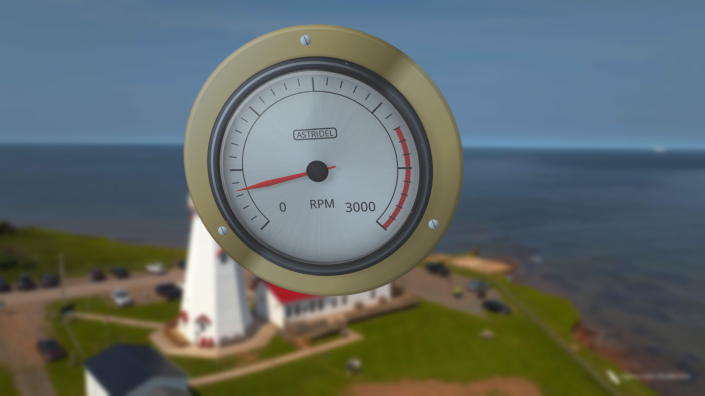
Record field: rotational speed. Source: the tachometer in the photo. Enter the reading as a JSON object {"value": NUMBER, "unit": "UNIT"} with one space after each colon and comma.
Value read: {"value": 350, "unit": "rpm"}
